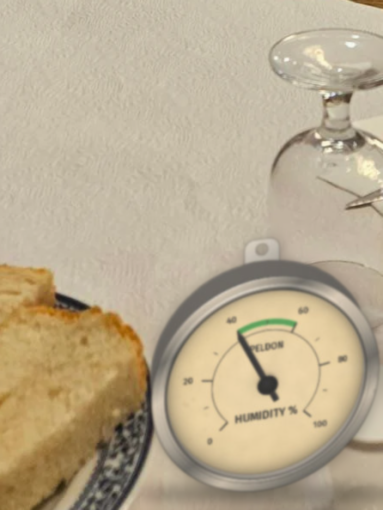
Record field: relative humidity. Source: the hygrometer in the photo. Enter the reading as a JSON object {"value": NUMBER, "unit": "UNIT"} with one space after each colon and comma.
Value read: {"value": 40, "unit": "%"}
